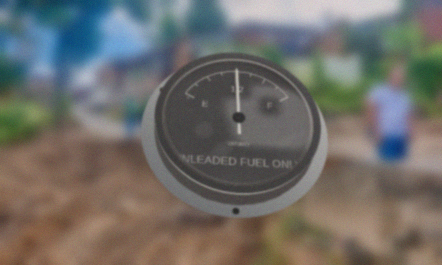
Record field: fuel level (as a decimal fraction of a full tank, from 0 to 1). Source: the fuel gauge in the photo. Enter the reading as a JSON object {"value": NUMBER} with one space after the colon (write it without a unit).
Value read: {"value": 0.5}
